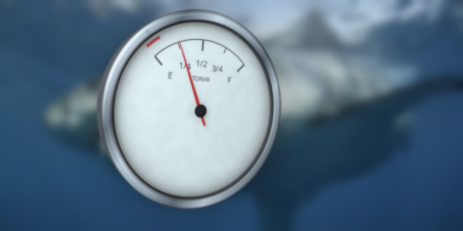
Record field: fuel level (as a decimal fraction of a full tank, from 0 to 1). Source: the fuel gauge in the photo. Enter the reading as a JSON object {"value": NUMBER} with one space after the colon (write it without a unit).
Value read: {"value": 0.25}
